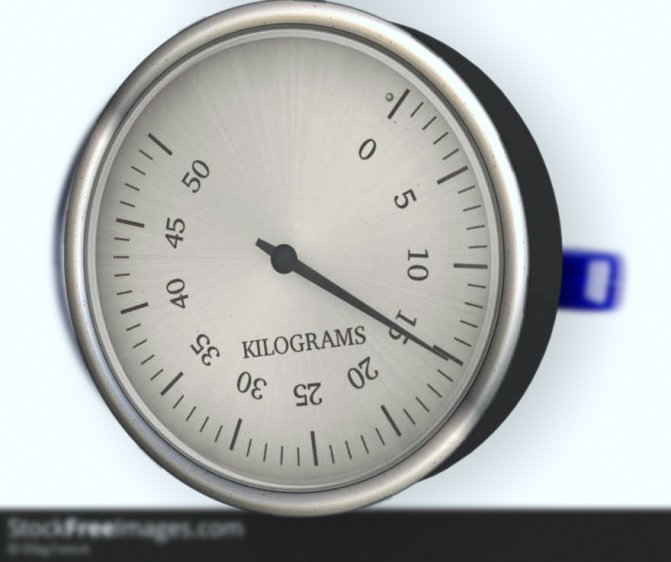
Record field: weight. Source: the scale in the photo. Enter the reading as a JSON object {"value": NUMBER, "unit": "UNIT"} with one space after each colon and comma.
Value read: {"value": 15, "unit": "kg"}
